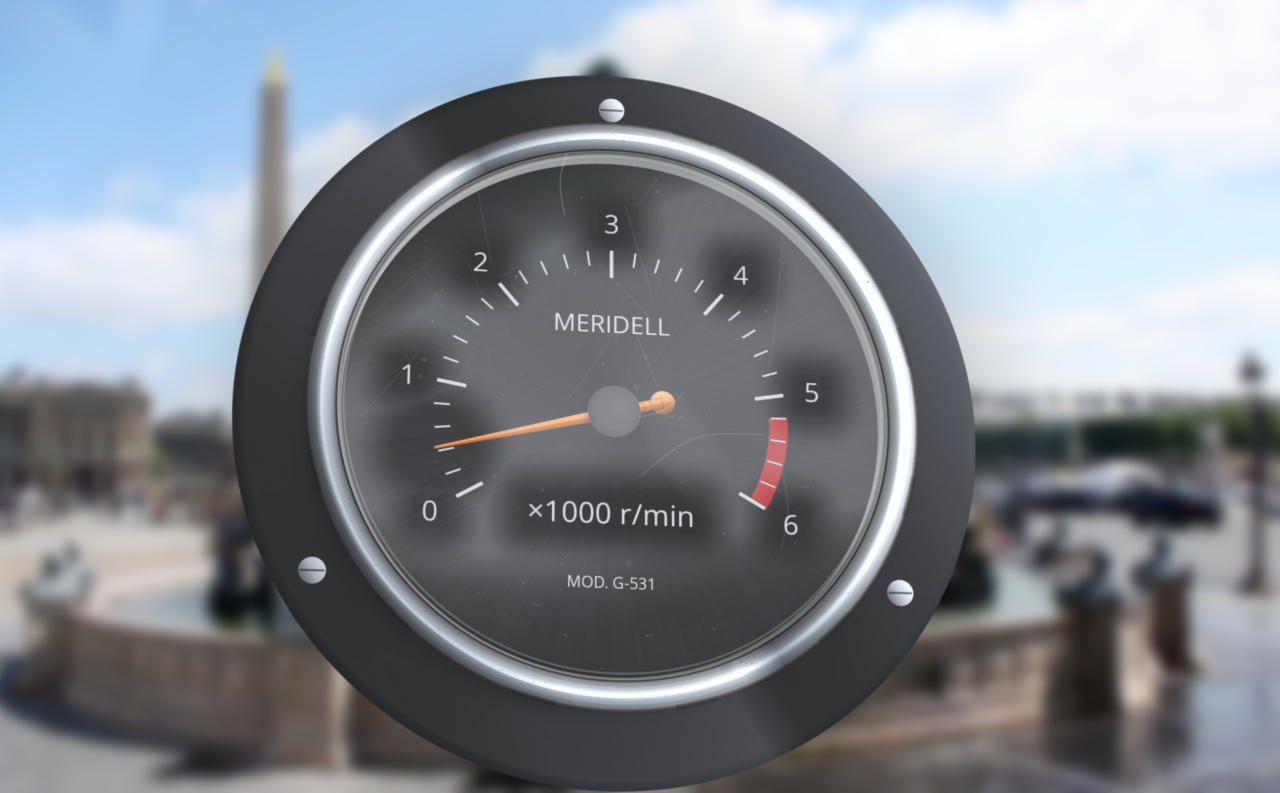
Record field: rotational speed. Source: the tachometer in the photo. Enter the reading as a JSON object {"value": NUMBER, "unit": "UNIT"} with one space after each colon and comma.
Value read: {"value": 400, "unit": "rpm"}
